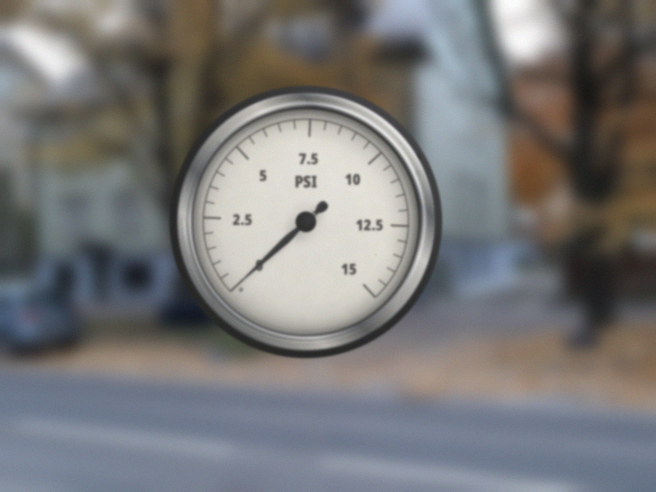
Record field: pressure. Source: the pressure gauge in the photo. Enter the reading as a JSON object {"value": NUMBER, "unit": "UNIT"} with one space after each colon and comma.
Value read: {"value": 0, "unit": "psi"}
